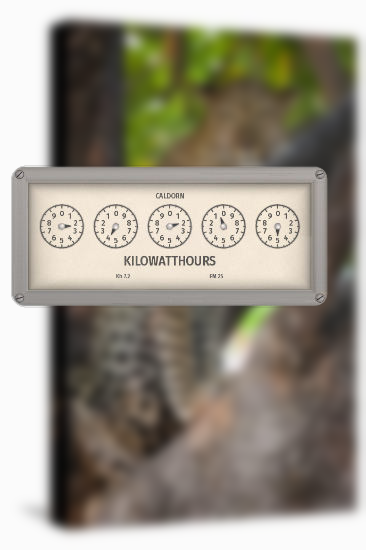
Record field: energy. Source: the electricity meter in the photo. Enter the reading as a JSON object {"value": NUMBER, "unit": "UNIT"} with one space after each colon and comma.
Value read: {"value": 24205, "unit": "kWh"}
